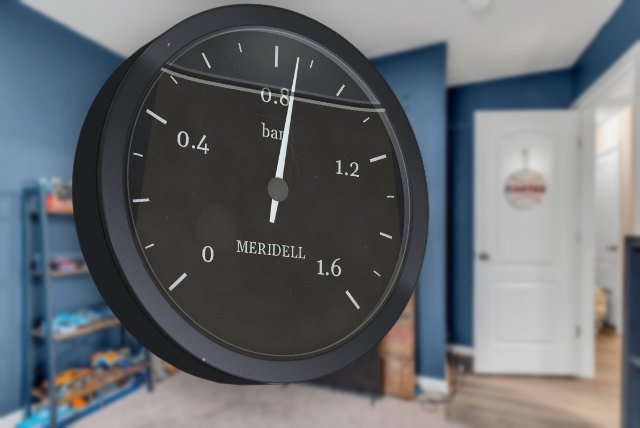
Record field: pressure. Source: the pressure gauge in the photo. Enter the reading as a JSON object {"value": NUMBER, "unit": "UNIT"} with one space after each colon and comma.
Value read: {"value": 0.85, "unit": "bar"}
